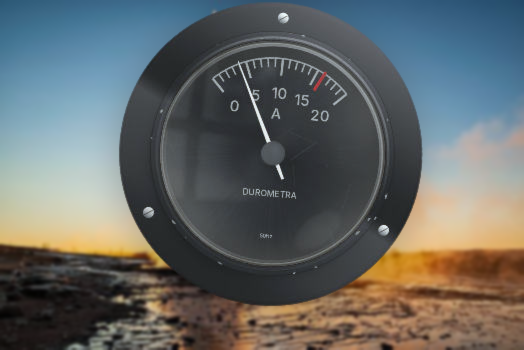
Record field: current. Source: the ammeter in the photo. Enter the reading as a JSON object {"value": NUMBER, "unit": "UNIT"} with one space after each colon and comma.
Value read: {"value": 4, "unit": "A"}
